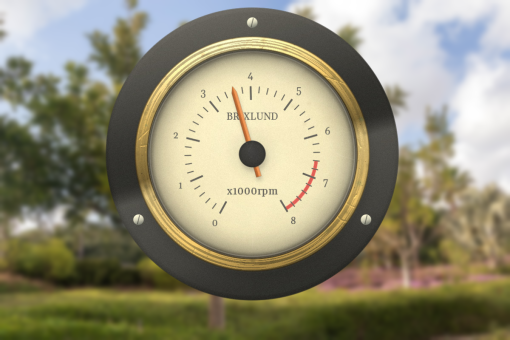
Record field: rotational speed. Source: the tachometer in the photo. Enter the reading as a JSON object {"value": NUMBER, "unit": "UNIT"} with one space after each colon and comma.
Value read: {"value": 3600, "unit": "rpm"}
